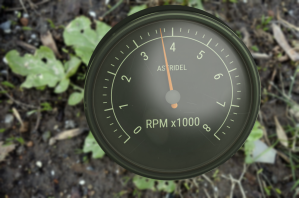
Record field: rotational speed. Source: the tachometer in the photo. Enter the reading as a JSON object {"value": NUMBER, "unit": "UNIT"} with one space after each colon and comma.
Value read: {"value": 3700, "unit": "rpm"}
